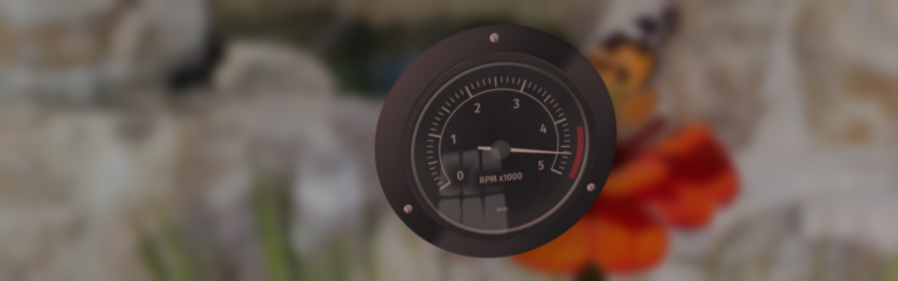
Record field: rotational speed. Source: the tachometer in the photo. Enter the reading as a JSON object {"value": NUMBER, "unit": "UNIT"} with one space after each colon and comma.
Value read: {"value": 4600, "unit": "rpm"}
